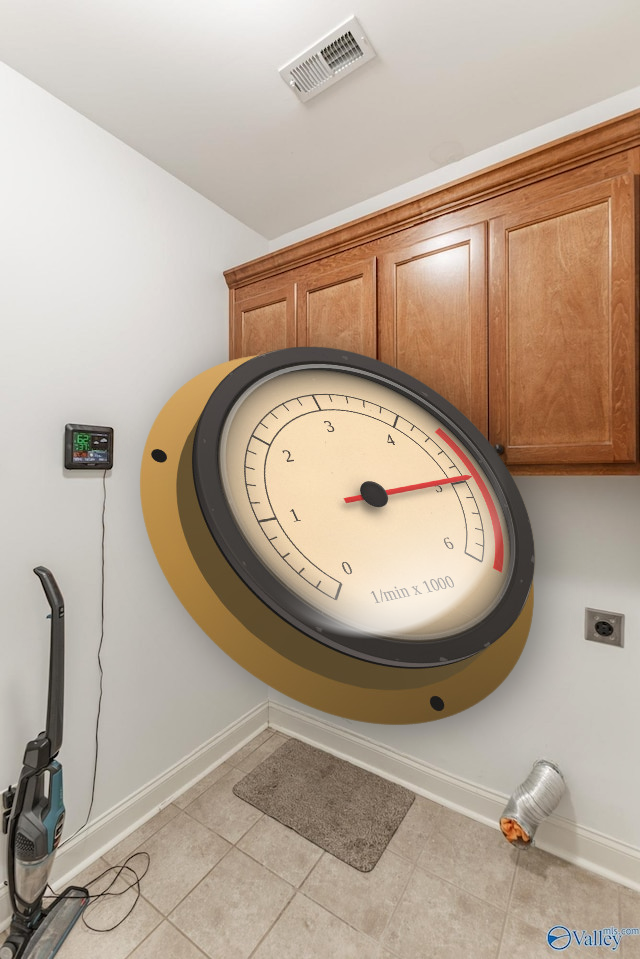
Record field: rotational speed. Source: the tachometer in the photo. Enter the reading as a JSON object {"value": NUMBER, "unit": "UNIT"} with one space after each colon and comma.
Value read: {"value": 5000, "unit": "rpm"}
